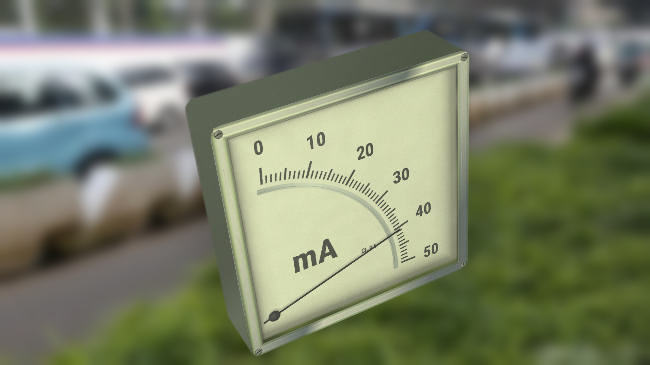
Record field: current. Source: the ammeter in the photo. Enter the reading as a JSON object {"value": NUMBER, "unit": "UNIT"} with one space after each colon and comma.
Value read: {"value": 40, "unit": "mA"}
